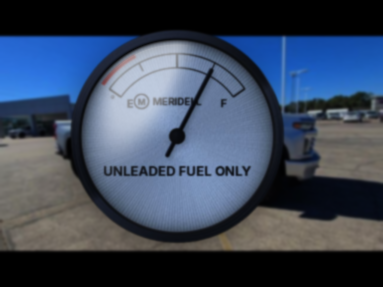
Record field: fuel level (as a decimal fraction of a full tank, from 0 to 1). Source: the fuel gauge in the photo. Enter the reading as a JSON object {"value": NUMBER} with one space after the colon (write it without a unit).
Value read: {"value": 0.75}
